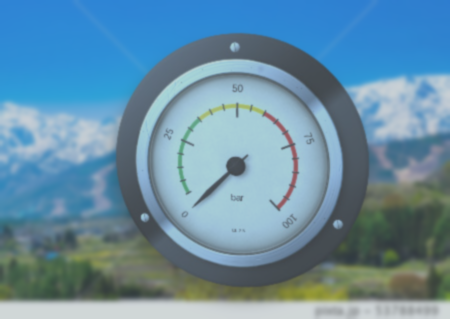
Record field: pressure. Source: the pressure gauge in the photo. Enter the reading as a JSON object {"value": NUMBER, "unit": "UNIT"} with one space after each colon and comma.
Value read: {"value": 0, "unit": "bar"}
